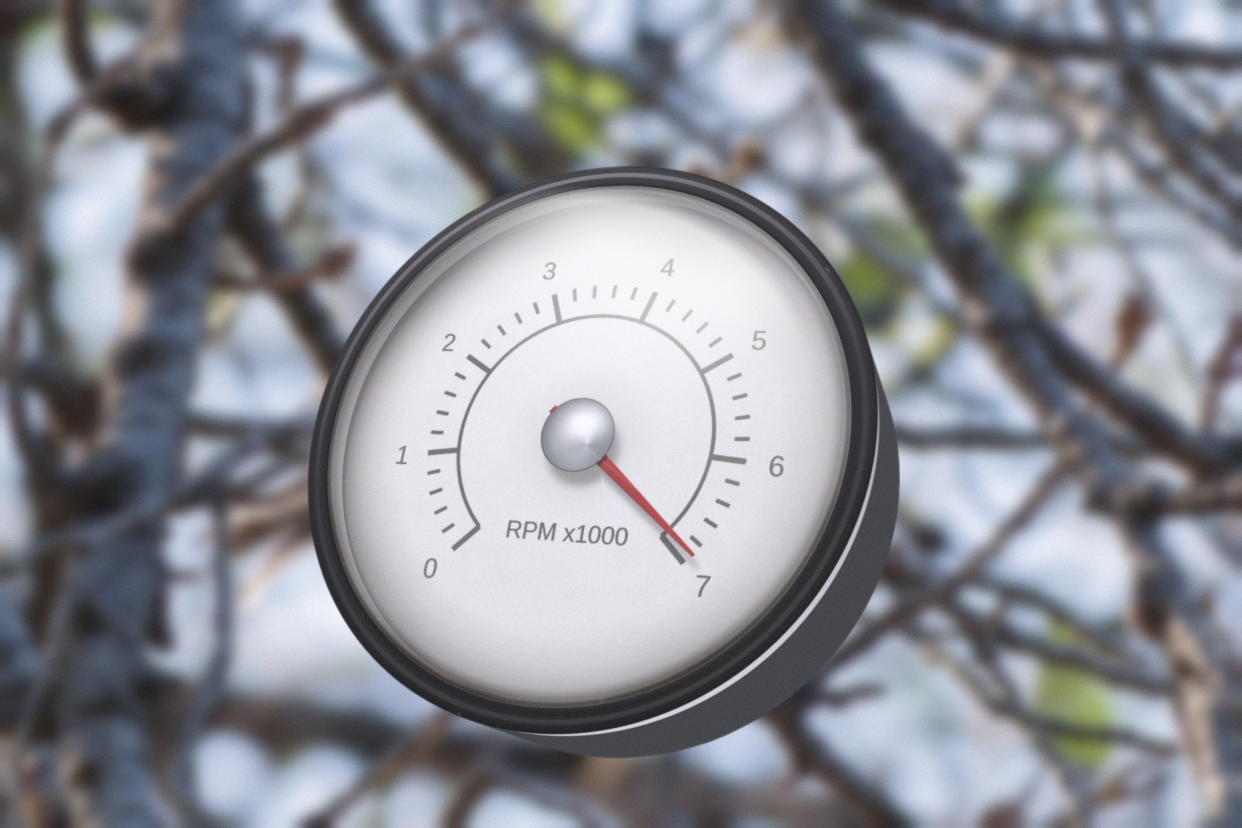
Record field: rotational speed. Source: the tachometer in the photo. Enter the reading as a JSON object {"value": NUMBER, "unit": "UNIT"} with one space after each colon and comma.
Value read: {"value": 6900, "unit": "rpm"}
